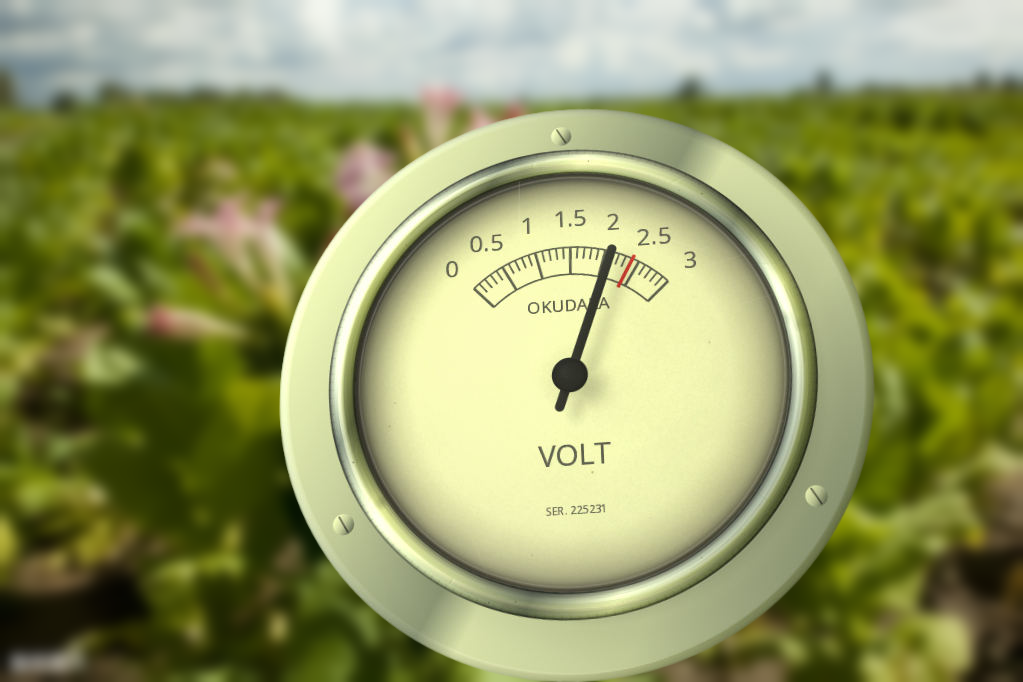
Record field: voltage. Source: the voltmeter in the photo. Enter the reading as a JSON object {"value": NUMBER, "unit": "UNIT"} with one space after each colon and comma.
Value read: {"value": 2.1, "unit": "V"}
